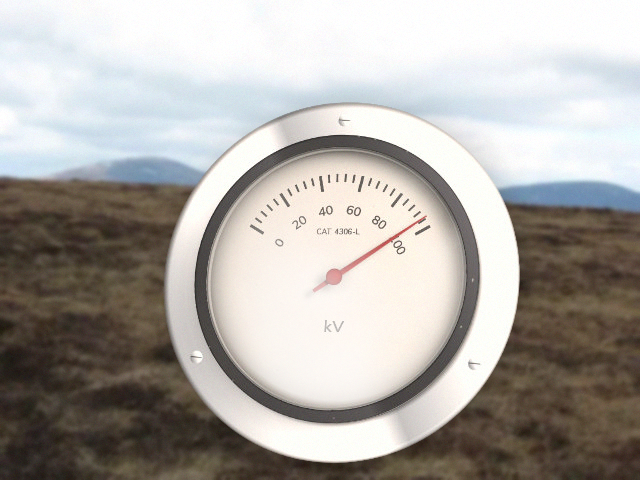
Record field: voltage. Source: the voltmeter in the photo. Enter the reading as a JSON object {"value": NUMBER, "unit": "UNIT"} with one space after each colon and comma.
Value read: {"value": 96, "unit": "kV"}
